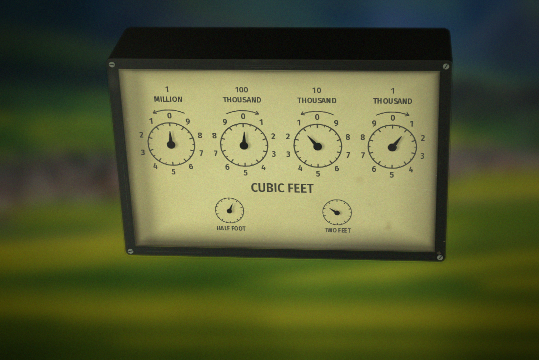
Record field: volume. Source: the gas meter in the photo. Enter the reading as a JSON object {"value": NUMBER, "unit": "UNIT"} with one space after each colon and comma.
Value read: {"value": 1100, "unit": "ft³"}
